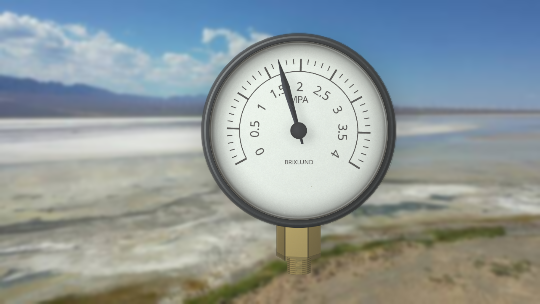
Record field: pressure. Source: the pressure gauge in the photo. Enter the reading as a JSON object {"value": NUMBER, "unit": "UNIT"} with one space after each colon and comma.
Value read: {"value": 1.7, "unit": "MPa"}
